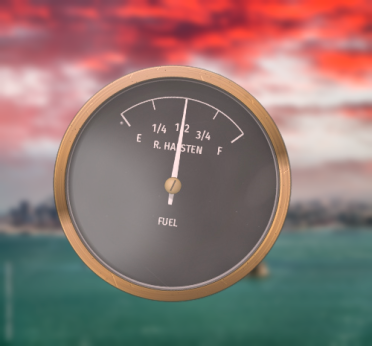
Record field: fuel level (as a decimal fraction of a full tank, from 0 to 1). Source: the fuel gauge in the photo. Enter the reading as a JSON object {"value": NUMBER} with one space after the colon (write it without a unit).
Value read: {"value": 0.5}
